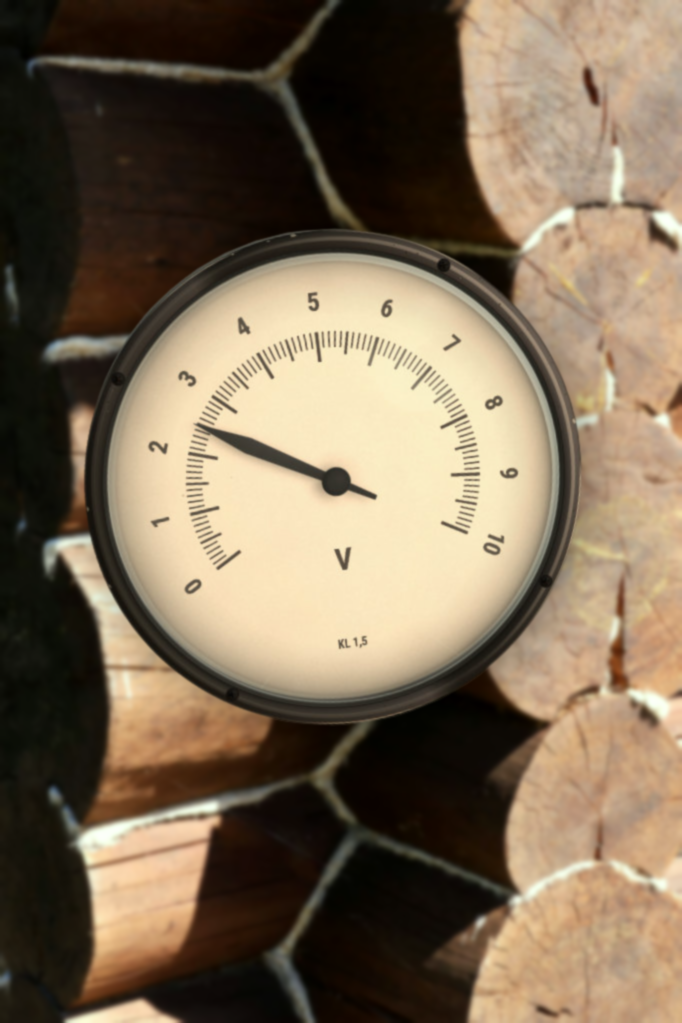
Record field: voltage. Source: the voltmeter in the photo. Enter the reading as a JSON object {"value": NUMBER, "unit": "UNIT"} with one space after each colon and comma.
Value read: {"value": 2.5, "unit": "V"}
